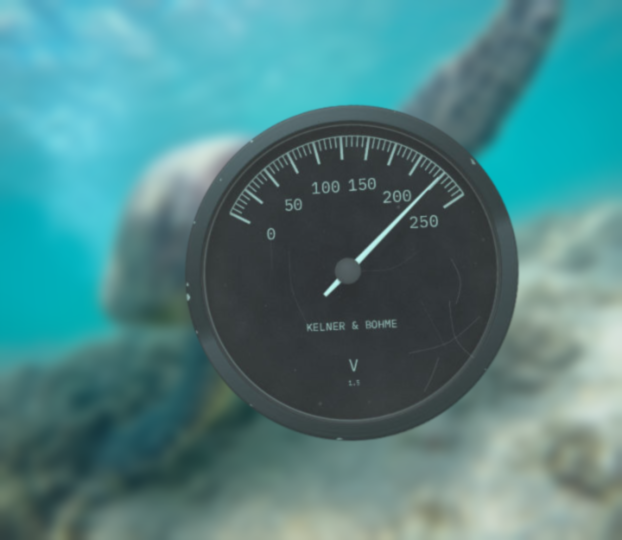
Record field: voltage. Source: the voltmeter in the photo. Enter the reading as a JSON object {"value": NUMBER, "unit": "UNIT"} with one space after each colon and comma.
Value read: {"value": 225, "unit": "V"}
